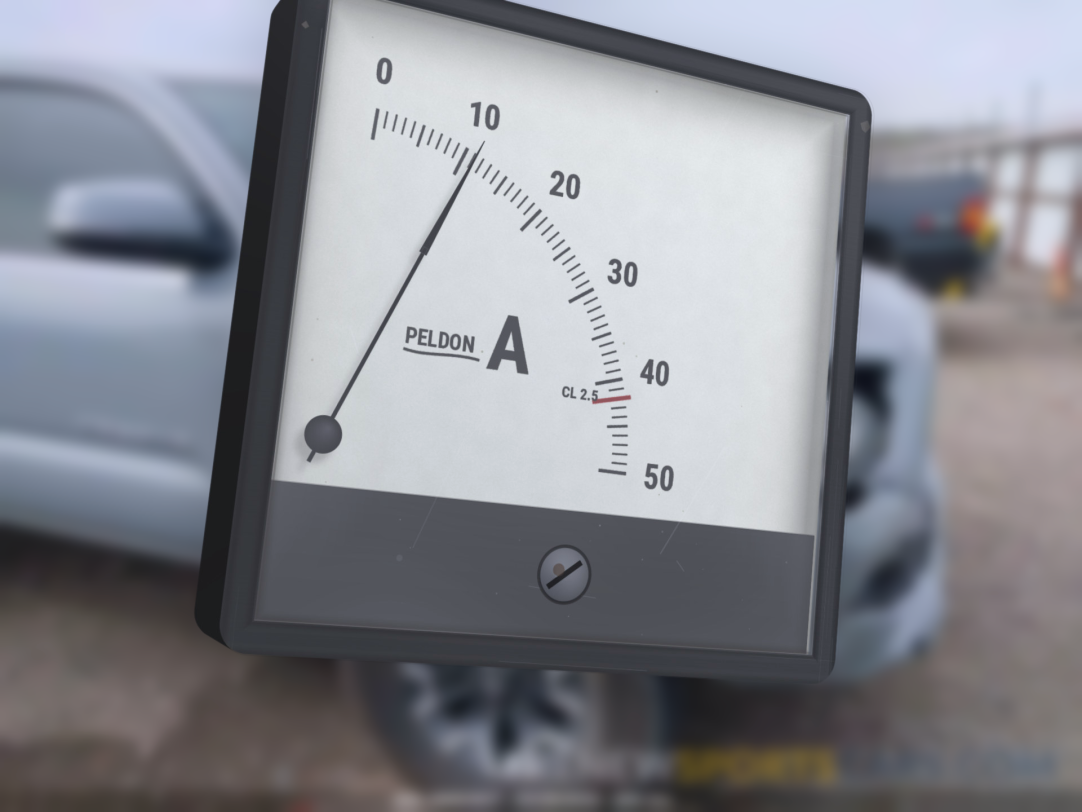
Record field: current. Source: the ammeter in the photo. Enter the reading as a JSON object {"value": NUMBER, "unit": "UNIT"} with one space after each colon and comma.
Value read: {"value": 11, "unit": "A"}
